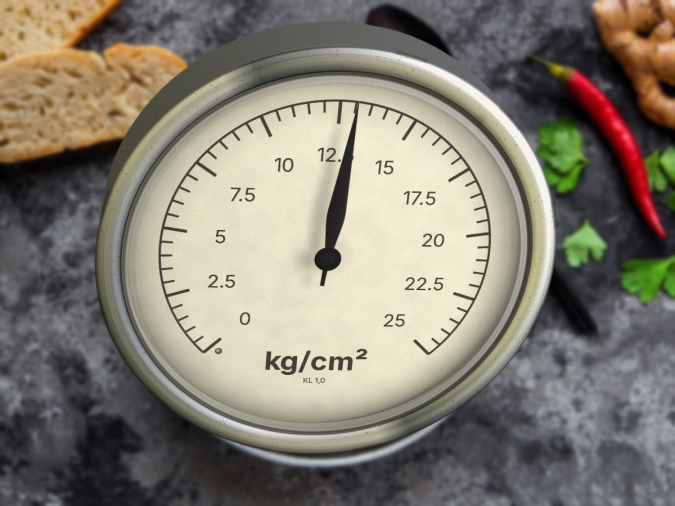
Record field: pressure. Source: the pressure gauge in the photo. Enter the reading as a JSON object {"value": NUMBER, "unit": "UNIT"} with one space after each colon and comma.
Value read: {"value": 13, "unit": "kg/cm²"}
